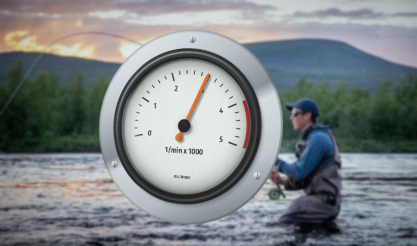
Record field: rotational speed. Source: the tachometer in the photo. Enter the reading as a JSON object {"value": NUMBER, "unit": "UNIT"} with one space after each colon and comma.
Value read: {"value": 3000, "unit": "rpm"}
